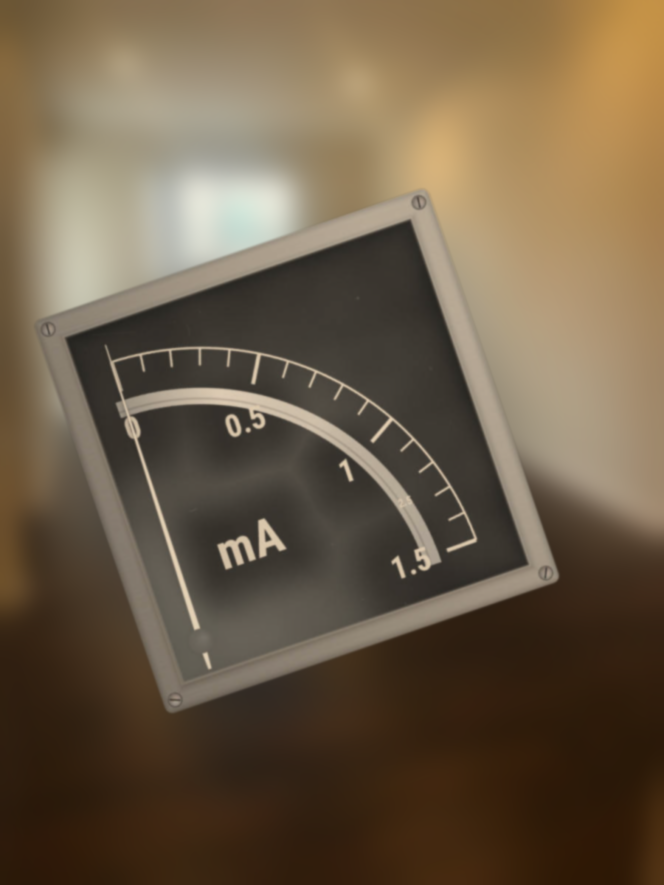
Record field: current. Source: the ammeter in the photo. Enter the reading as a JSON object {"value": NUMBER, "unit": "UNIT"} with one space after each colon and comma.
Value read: {"value": 0, "unit": "mA"}
